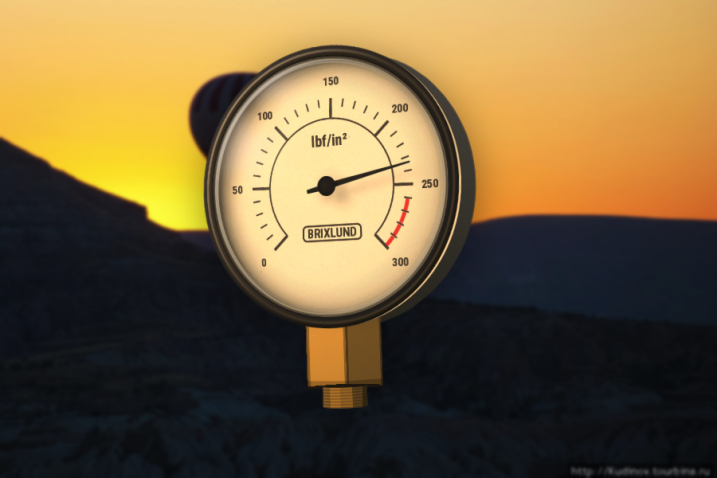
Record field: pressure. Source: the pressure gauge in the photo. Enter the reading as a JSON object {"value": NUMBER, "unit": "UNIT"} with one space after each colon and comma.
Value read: {"value": 235, "unit": "psi"}
